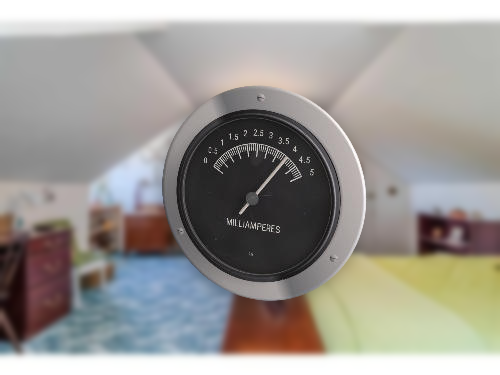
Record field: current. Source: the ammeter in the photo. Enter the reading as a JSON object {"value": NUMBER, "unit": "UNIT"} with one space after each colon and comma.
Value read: {"value": 4, "unit": "mA"}
